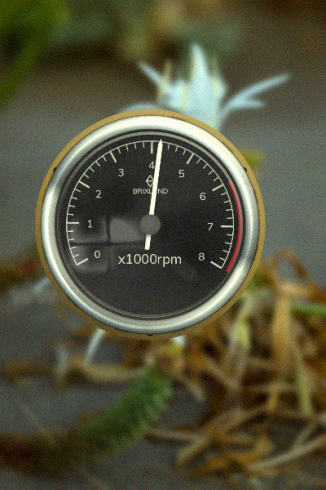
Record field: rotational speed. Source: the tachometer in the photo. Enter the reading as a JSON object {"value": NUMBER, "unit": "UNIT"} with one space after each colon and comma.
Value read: {"value": 4200, "unit": "rpm"}
